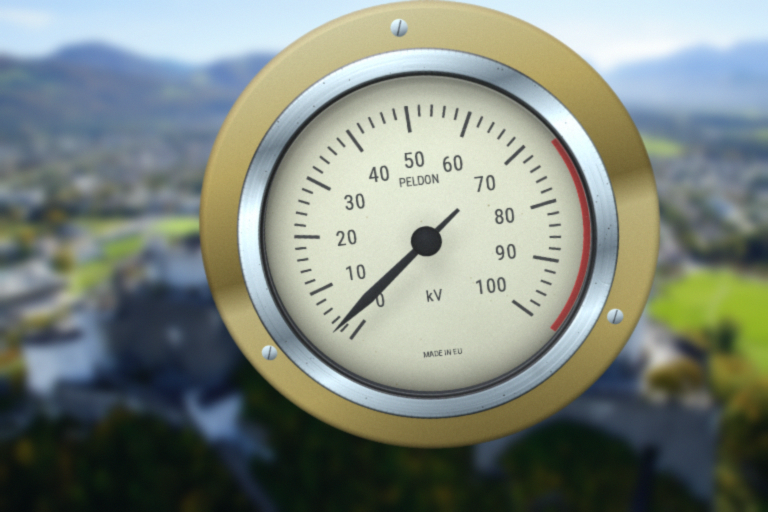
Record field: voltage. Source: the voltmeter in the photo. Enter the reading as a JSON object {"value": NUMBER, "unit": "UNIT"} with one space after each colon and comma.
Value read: {"value": 3, "unit": "kV"}
